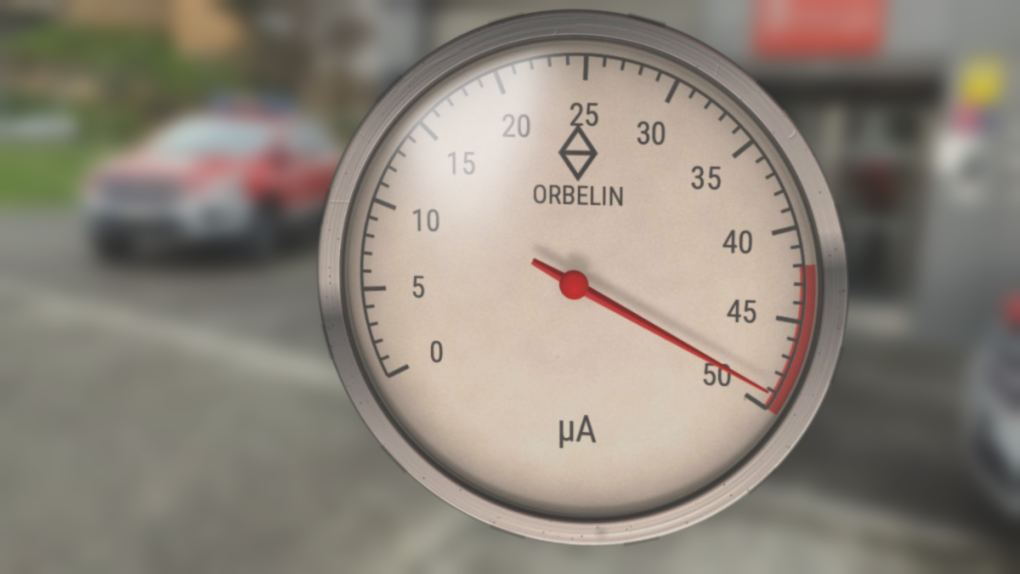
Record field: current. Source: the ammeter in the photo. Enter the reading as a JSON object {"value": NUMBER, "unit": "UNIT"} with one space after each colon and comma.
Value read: {"value": 49, "unit": "µA"}
